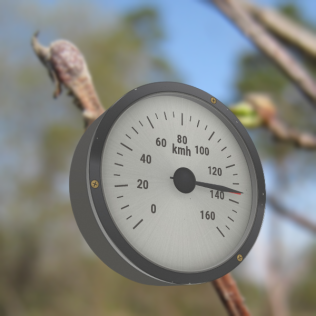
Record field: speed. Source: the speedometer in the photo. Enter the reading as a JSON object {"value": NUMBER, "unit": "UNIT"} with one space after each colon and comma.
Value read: {"value": 135, "unit": "km/h"}
